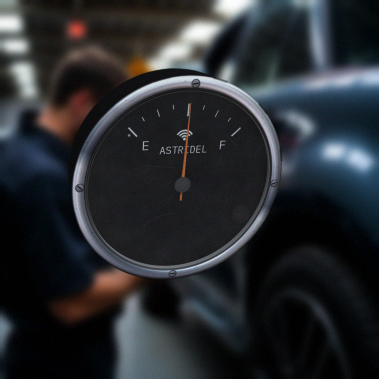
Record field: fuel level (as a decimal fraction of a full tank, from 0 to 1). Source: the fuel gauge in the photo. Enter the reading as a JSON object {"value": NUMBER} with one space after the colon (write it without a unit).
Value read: {"value": 0.5}
